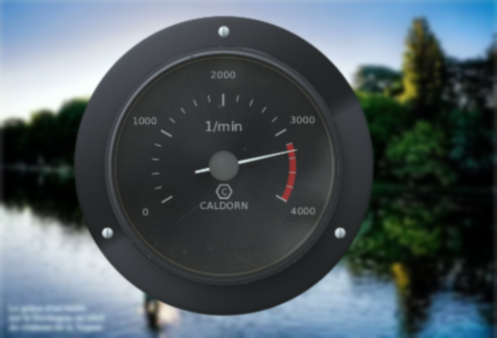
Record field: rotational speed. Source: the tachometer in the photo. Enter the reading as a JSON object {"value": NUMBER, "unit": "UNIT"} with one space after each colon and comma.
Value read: {"value": 3300, "unit": "rpm"}
